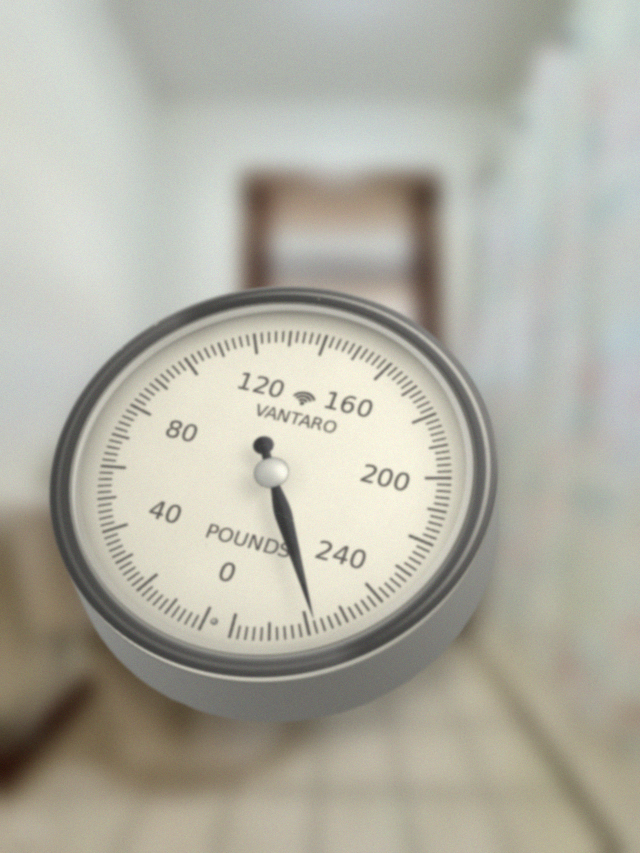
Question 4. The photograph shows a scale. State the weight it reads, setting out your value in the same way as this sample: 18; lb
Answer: 258; lb
